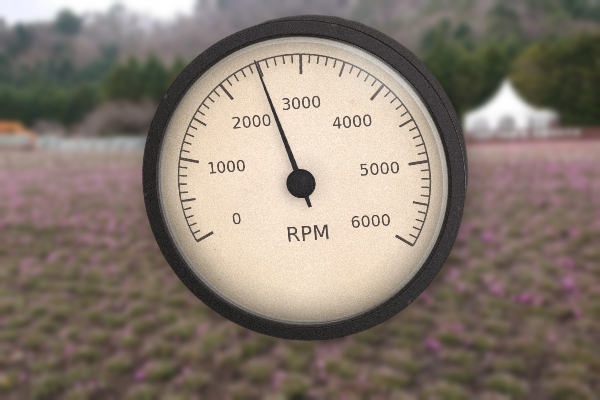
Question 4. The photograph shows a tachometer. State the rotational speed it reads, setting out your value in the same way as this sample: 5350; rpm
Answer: 2500; rpm
